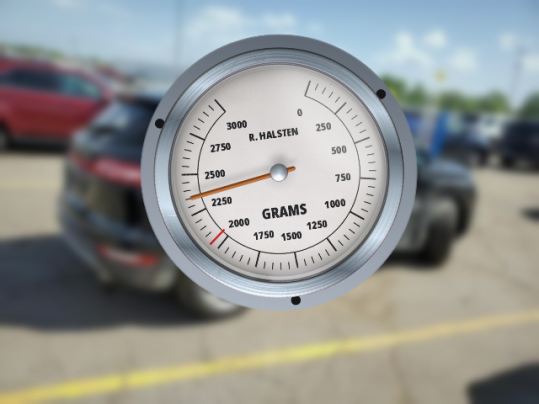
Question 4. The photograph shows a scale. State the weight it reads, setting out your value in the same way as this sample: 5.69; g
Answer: 2350; g
